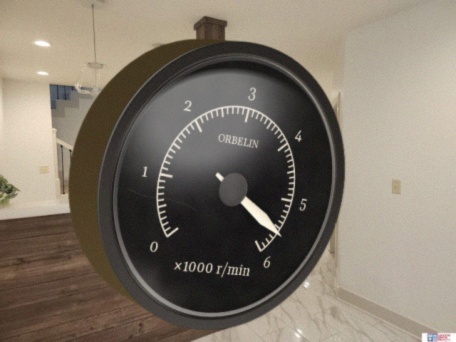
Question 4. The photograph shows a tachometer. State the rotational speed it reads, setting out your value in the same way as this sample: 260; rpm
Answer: 5600; rpm
